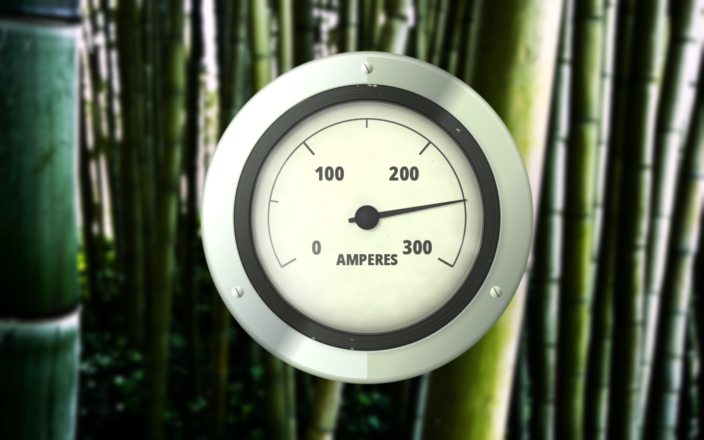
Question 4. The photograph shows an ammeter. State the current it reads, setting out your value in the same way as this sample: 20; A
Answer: 250; A
